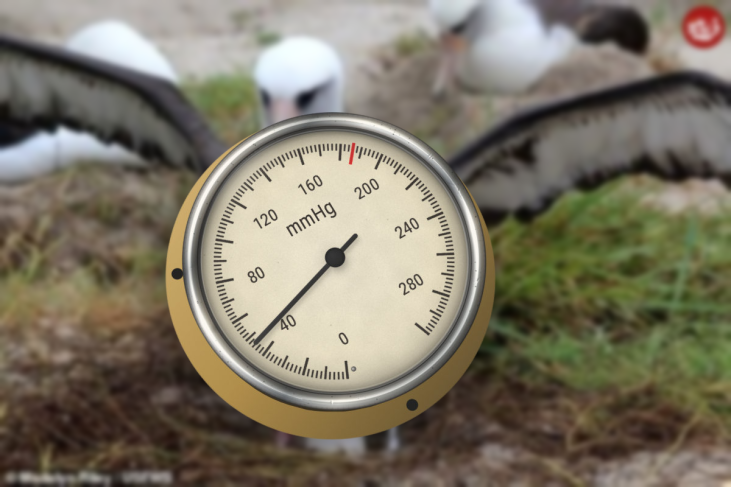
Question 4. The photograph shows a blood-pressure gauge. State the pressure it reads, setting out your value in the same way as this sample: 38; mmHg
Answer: 46; mmHg
